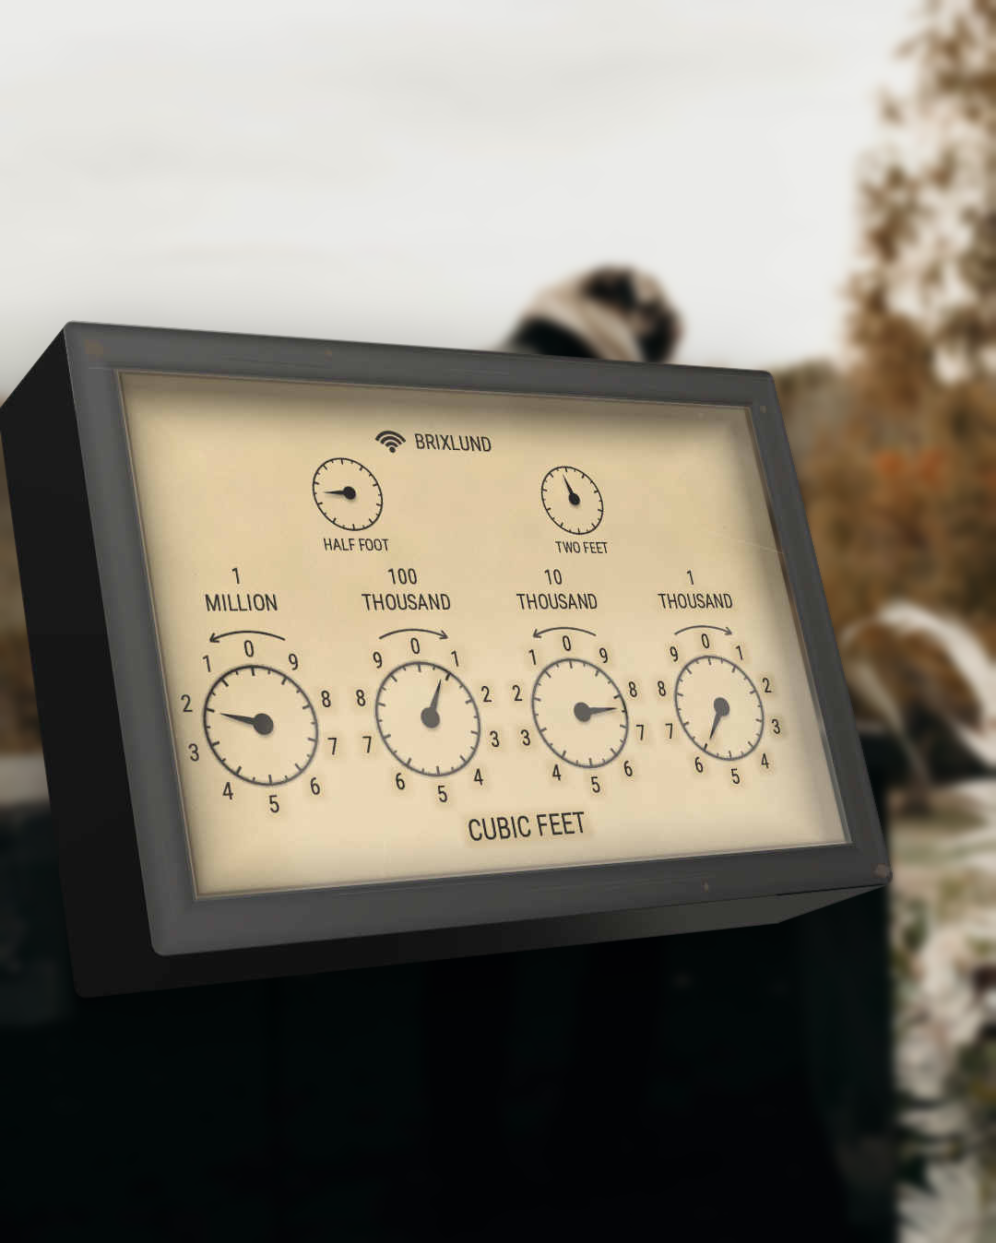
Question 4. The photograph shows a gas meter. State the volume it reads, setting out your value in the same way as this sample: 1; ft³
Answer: 207600; ft³
